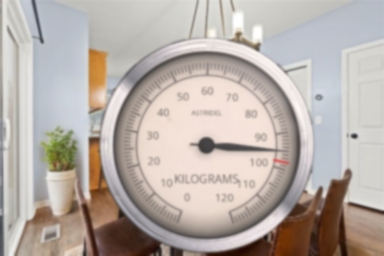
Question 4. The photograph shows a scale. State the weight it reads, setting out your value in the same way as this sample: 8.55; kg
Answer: 95; kg
